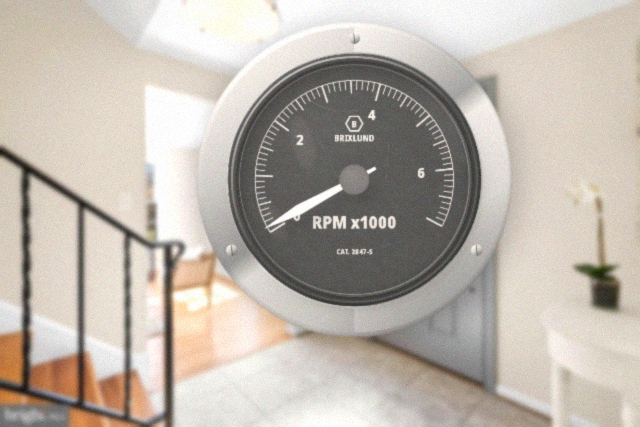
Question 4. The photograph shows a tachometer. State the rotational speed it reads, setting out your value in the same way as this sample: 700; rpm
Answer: 100; rpm
